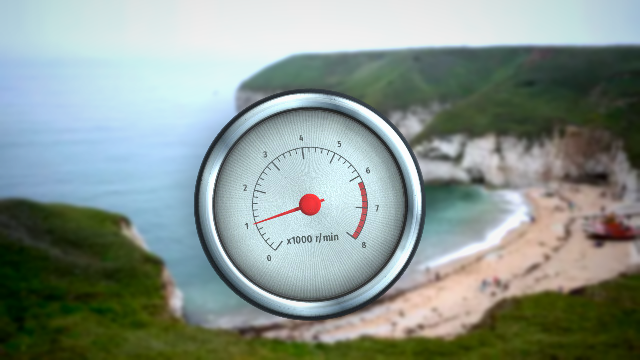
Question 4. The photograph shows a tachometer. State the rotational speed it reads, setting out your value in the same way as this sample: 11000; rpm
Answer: 1000; rpm
